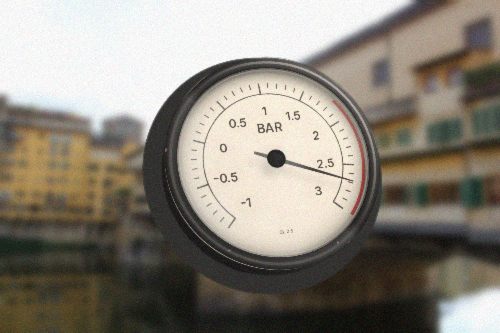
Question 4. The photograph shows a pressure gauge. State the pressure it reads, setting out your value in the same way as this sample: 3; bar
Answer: 2.7; bar
